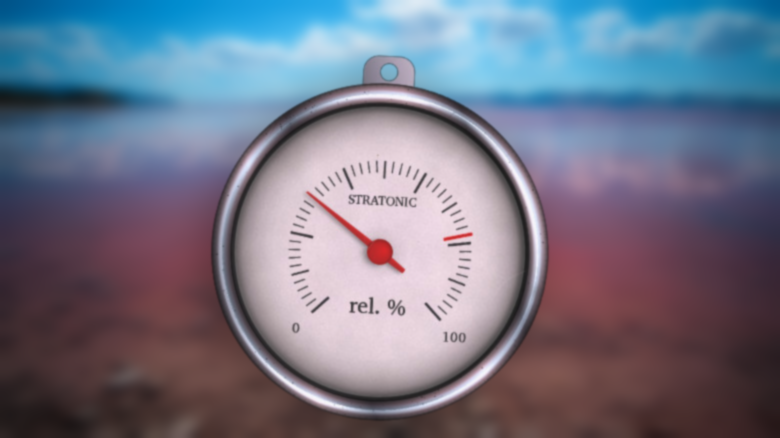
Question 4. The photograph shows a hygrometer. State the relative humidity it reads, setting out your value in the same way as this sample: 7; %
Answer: 30; %
